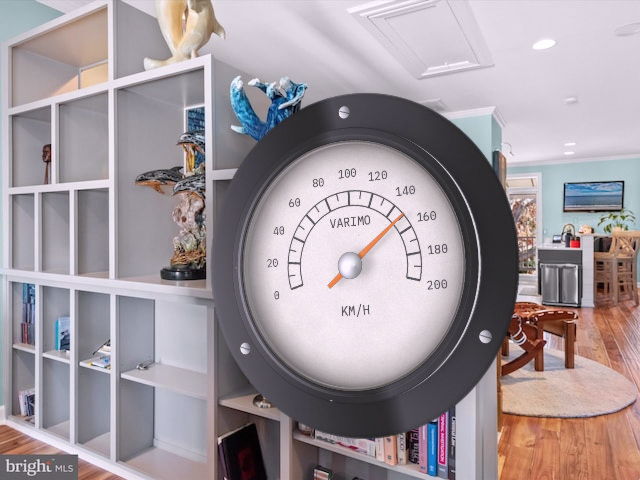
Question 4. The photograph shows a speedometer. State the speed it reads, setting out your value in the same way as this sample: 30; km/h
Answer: 150; km/h
